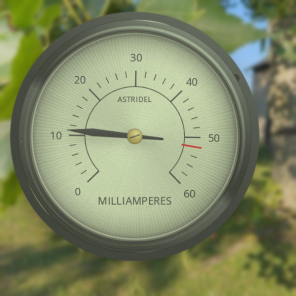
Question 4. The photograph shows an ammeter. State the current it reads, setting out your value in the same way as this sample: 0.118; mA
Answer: 11; mA
